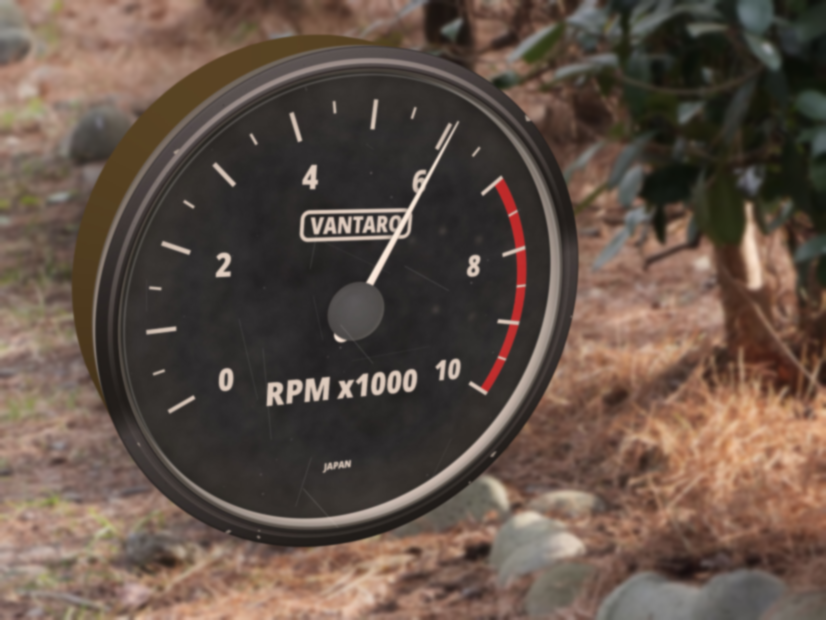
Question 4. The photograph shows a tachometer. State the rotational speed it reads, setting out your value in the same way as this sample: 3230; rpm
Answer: 6000; rpm
